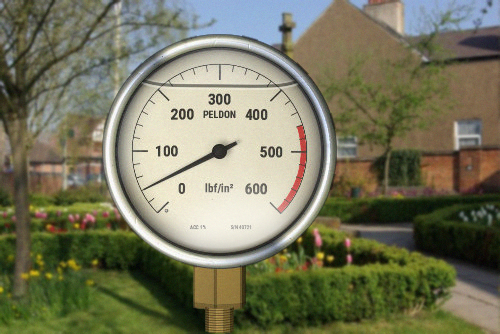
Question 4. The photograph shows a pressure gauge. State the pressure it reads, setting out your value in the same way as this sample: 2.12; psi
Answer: 40; psi
